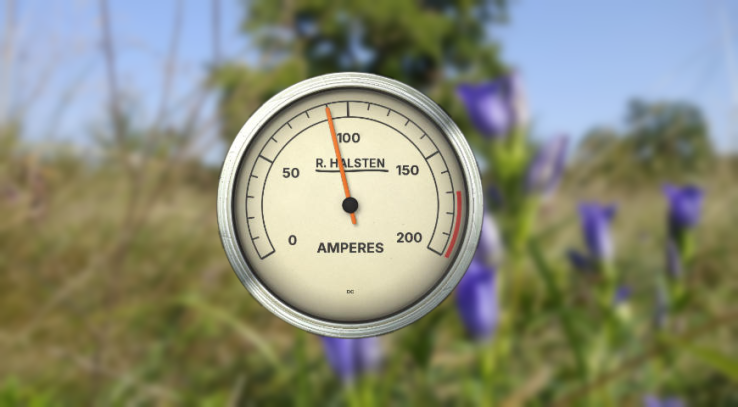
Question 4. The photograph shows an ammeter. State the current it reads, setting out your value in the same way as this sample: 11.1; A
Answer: 90; A
